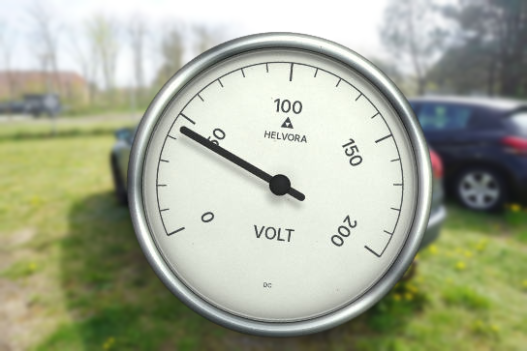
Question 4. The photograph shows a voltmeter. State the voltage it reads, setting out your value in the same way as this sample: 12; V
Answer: 45; V
